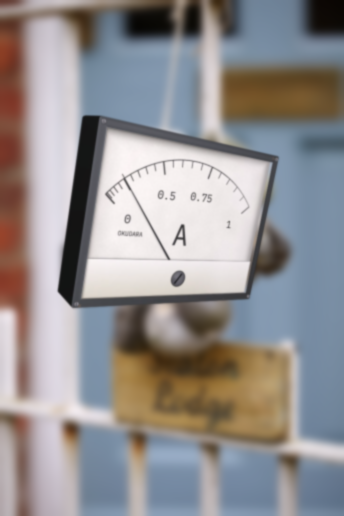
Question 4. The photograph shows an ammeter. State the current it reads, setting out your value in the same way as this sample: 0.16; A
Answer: 0.25; A
